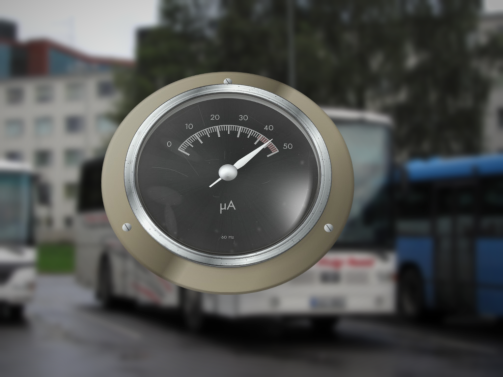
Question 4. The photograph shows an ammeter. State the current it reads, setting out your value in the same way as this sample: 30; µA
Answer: 45; µA
